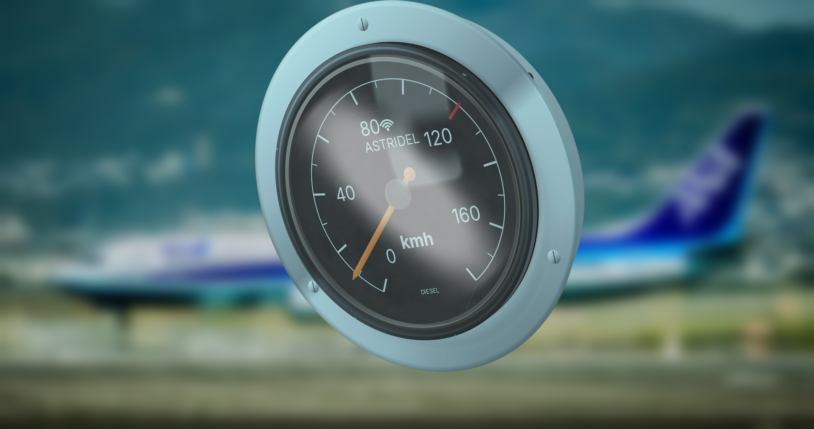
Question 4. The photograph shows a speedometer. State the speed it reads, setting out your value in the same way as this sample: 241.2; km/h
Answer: 10; km/h
